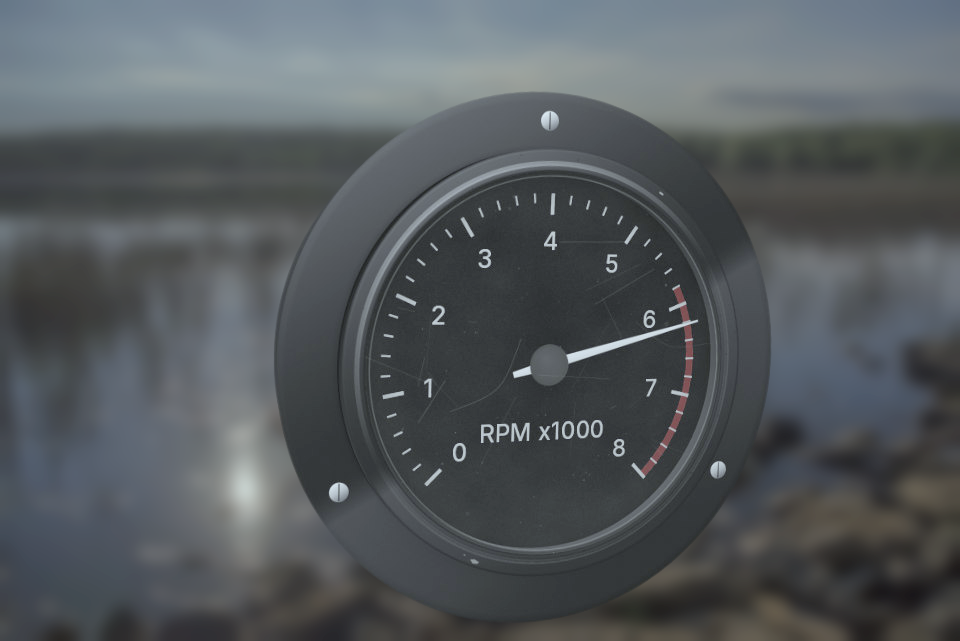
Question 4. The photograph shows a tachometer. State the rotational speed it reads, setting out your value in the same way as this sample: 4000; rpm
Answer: 6200; rpm
